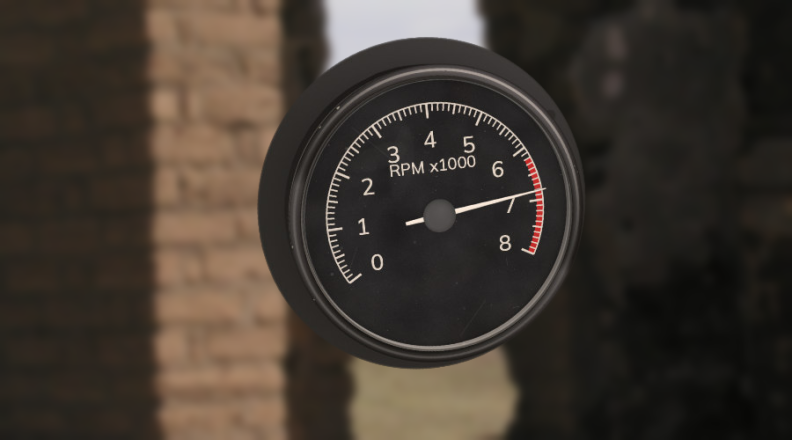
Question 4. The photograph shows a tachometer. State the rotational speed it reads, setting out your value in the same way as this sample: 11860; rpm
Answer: 6800; rpm
